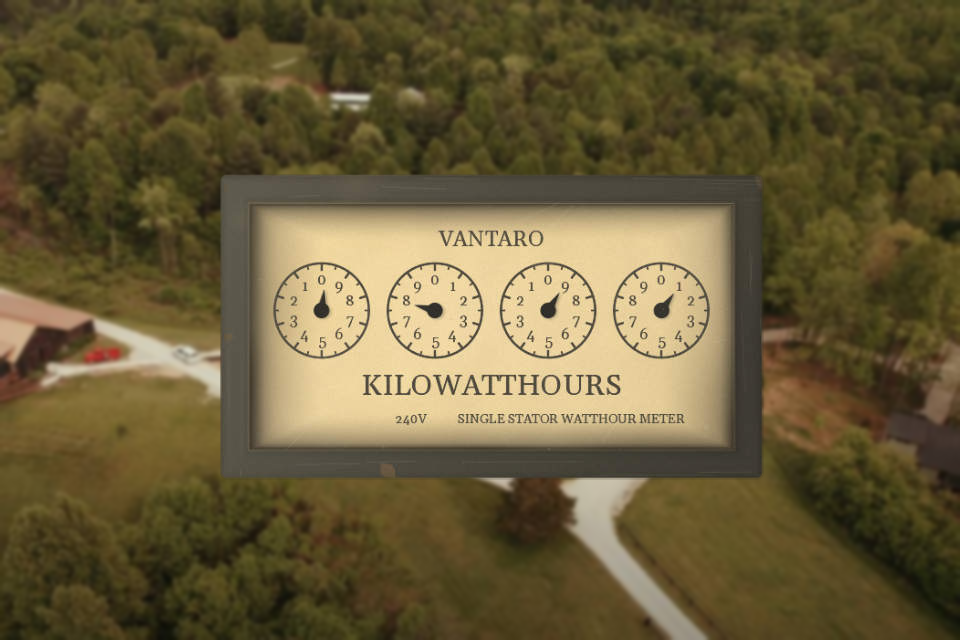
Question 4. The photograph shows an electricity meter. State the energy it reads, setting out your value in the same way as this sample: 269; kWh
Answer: 9791; kWh
